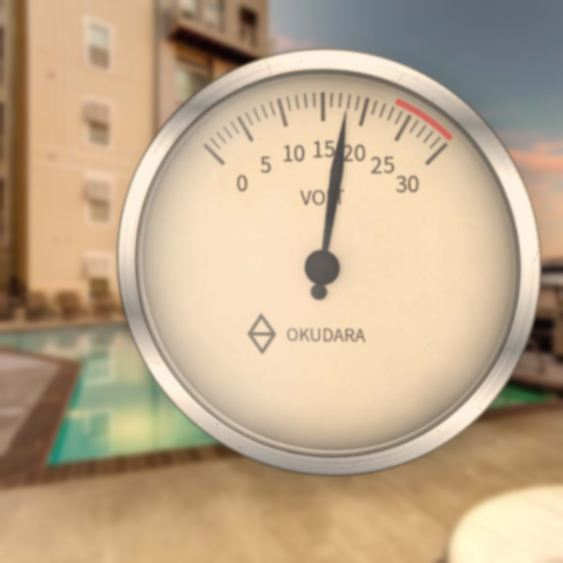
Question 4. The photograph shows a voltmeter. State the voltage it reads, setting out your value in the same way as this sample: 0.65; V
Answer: 18; V
